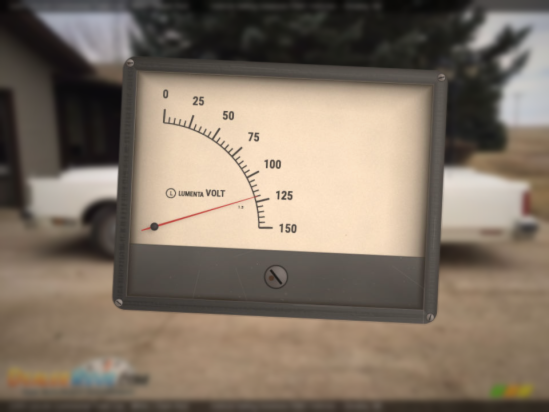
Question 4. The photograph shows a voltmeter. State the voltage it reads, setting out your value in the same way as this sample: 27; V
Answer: 120; V
